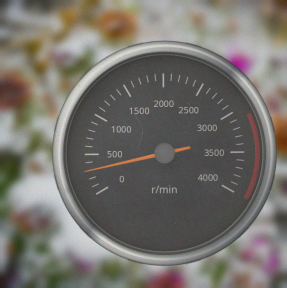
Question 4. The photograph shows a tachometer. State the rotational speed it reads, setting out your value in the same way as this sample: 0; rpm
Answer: 300; rpm
